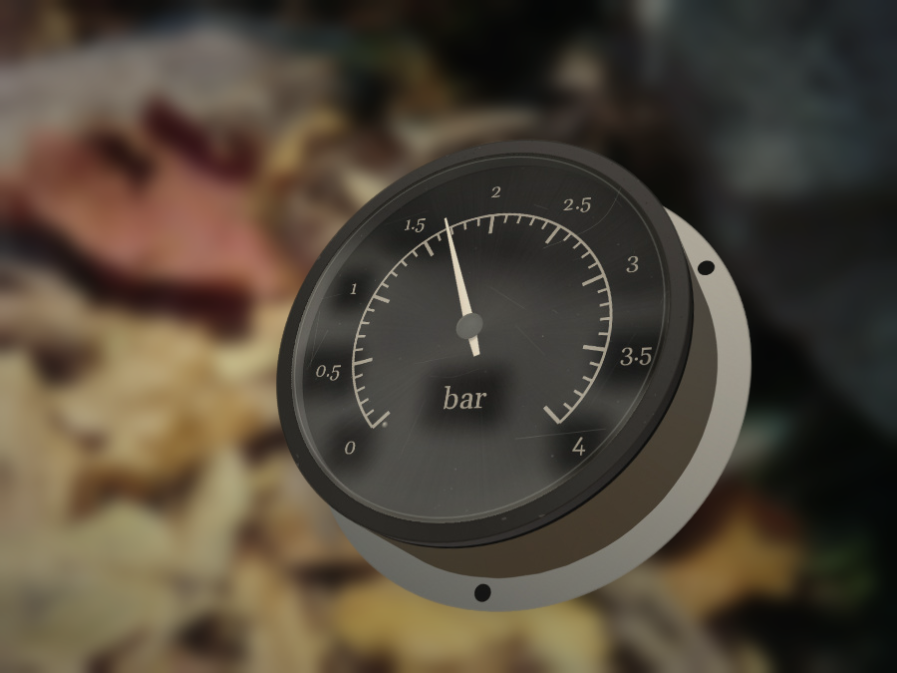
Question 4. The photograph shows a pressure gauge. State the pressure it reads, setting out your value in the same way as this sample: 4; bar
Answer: 1.7; bar
